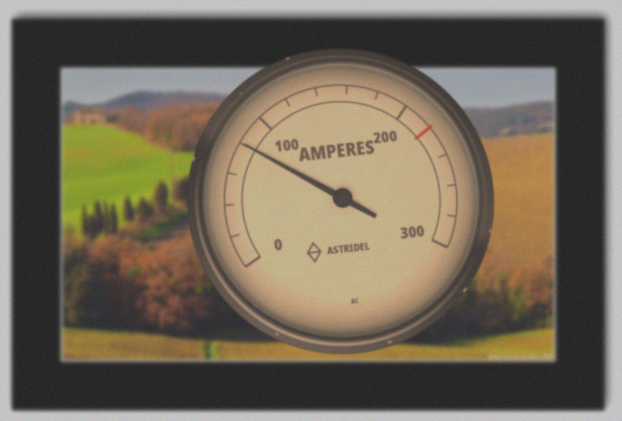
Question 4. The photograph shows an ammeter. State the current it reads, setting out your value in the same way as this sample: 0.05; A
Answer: 80; A
